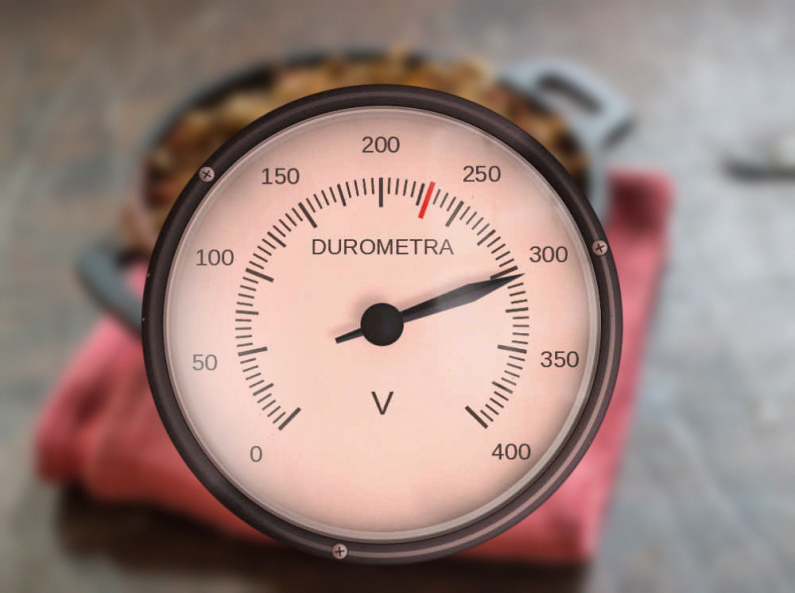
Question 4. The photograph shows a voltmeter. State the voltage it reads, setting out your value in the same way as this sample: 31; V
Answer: 305; V
